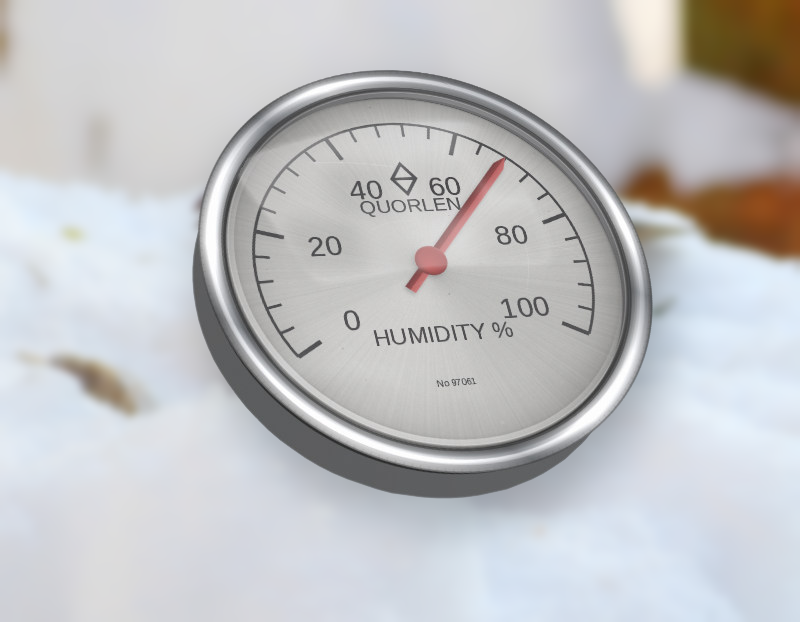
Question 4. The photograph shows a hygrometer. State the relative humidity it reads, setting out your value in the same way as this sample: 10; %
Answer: 68; %
